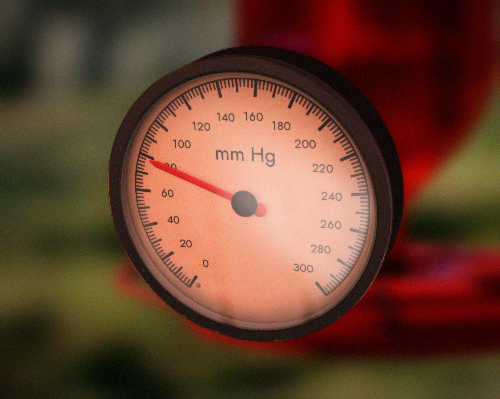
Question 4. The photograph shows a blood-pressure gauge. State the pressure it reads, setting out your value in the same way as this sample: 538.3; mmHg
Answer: 80; mmHg
